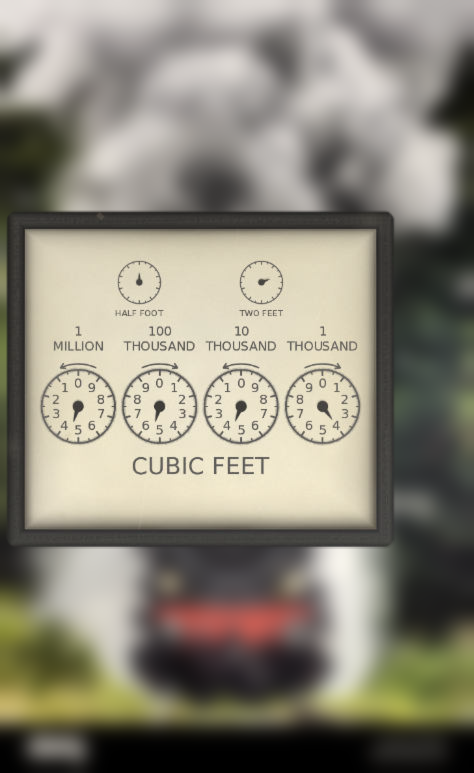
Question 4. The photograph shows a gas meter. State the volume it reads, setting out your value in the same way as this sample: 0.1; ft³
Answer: 454400; ft³
